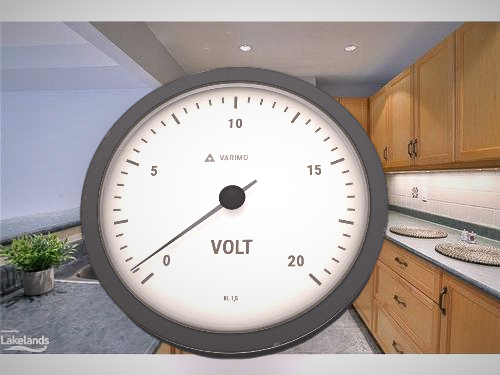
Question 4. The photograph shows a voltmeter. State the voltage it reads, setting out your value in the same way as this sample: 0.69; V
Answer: 0.5; V
